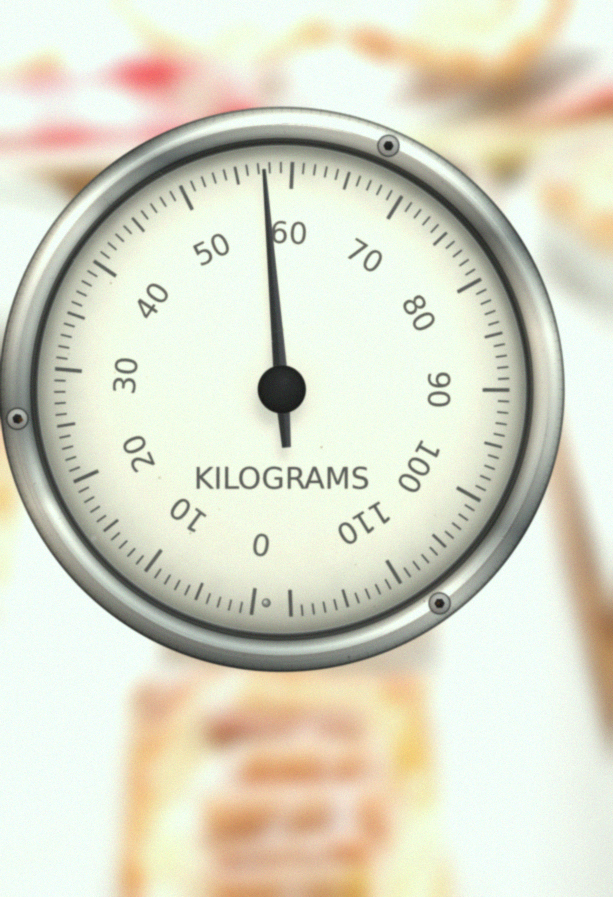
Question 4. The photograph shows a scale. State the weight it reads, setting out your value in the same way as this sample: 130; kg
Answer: 57.5; kg
